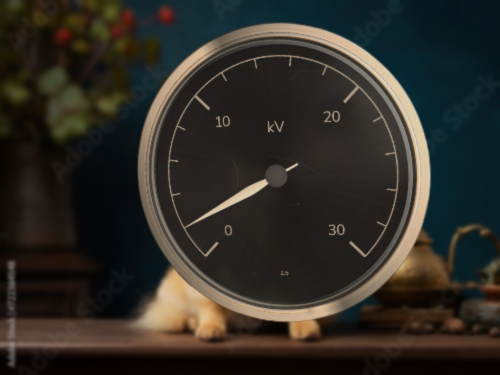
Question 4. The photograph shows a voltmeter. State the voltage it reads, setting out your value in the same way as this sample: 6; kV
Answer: 2; kV
